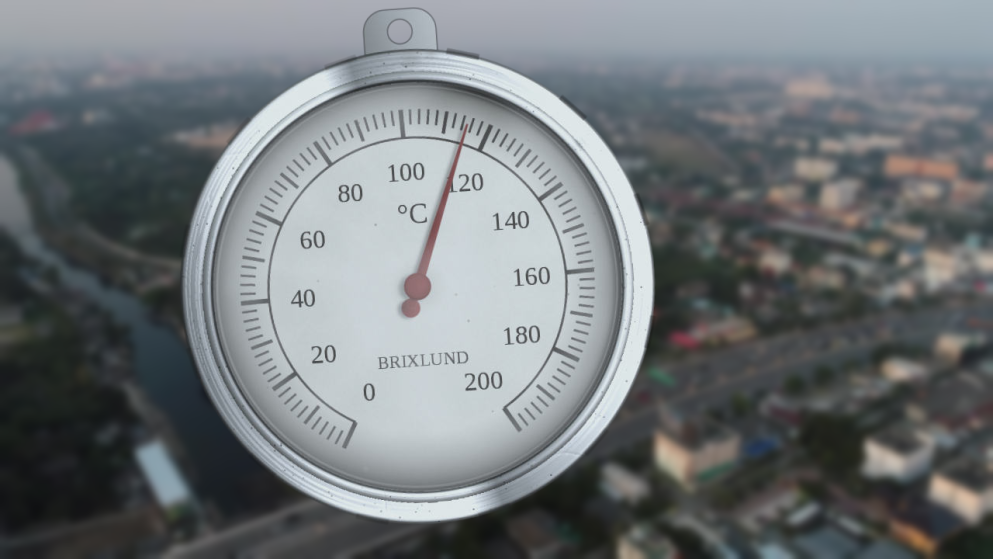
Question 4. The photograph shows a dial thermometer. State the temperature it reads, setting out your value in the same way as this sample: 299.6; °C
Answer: 115; °C
